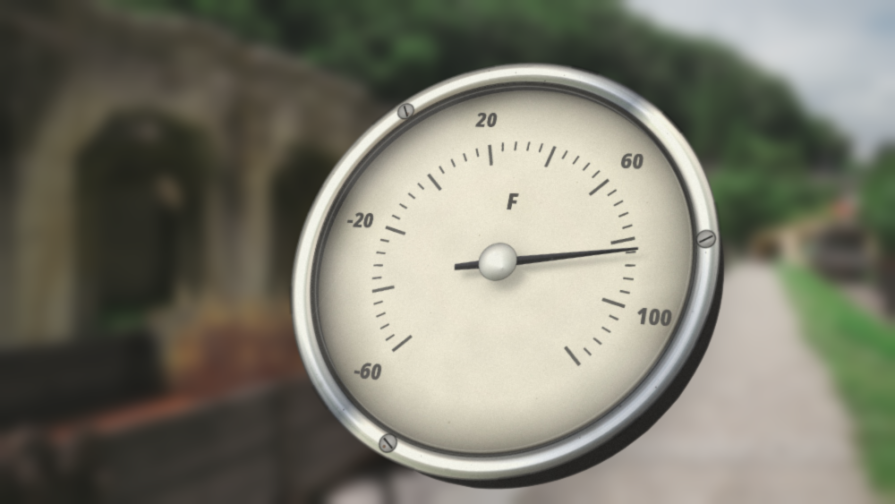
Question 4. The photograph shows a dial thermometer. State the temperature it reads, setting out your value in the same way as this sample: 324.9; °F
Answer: 84; °F
